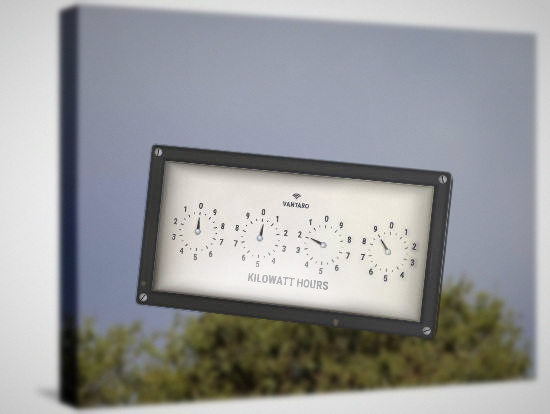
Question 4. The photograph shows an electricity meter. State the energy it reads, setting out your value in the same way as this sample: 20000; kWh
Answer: 19; kWh
